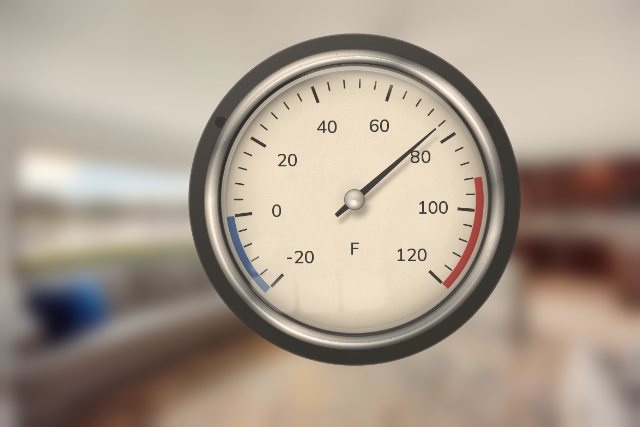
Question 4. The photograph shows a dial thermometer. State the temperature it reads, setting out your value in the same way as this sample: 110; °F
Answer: 76; °F
